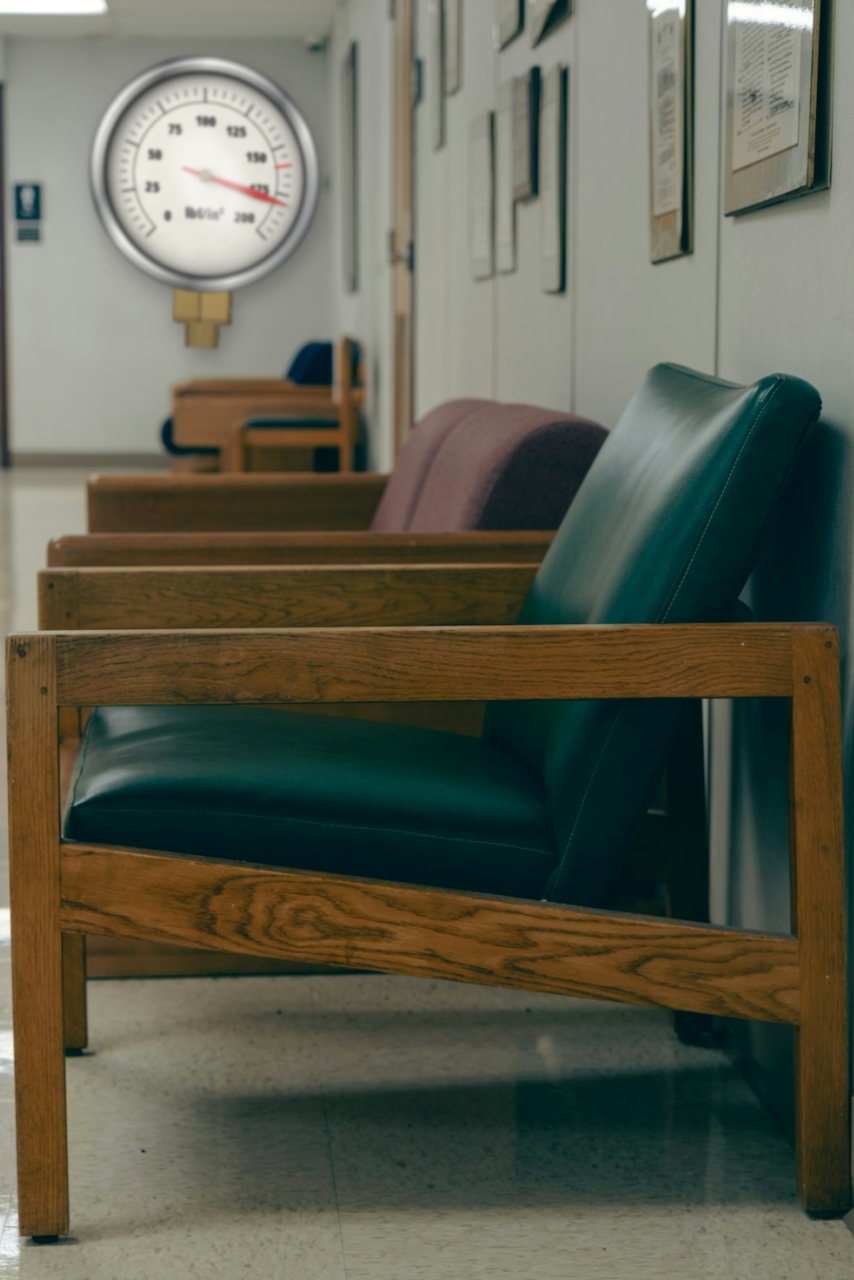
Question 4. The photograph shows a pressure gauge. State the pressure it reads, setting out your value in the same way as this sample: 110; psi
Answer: 180; psi
